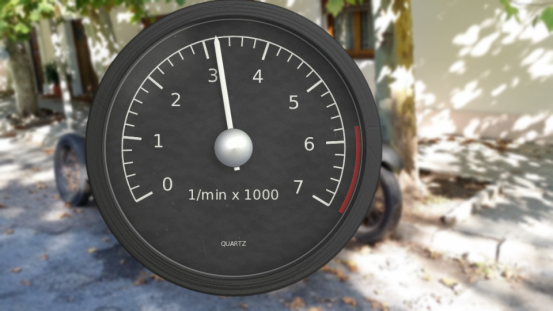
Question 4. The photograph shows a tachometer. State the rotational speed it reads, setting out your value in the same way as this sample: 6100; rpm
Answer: 3200; rpm
